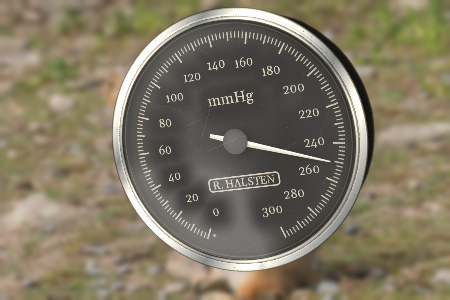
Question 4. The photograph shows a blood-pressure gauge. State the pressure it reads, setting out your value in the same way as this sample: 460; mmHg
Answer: 250; mmHg
